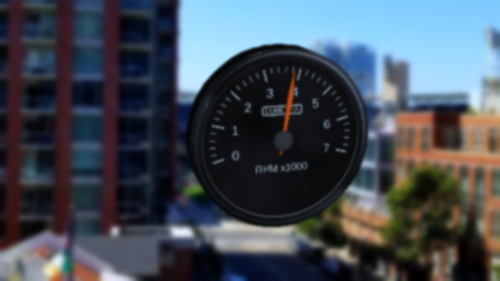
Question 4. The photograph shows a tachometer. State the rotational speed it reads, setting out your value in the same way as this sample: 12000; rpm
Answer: 3800; rpm
